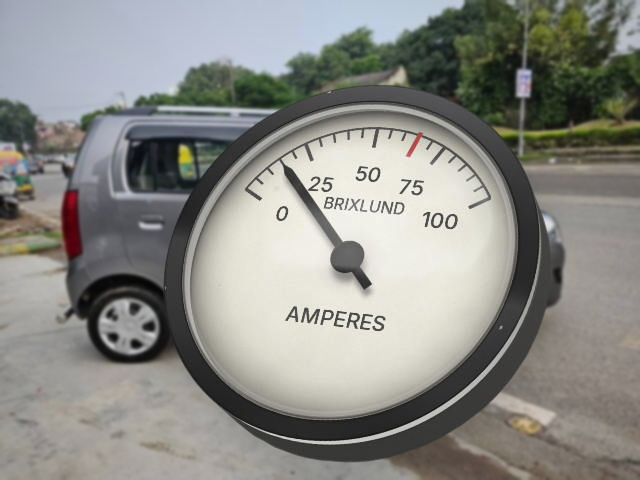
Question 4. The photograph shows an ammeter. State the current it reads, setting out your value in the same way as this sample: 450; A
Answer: 15; A
